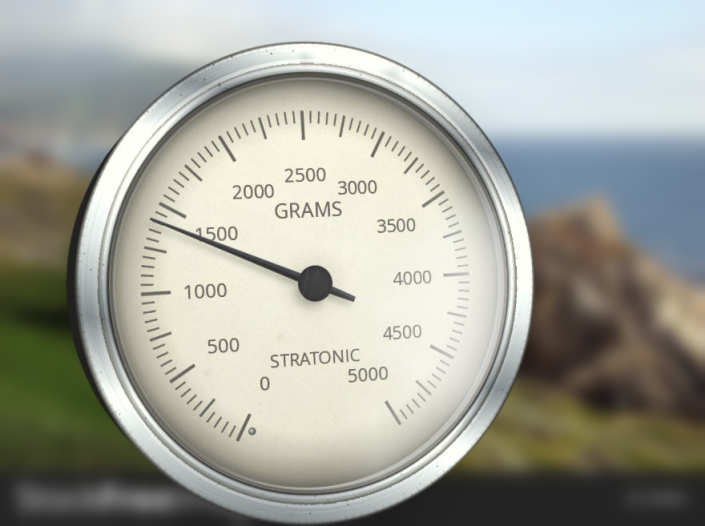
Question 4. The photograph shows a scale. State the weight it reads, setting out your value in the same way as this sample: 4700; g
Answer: 1400; g
